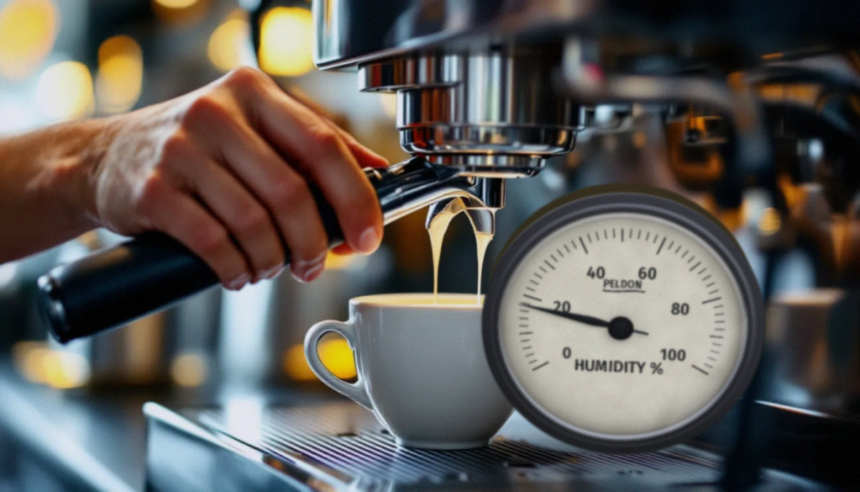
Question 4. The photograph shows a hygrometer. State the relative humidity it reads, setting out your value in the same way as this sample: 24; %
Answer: 18; %
